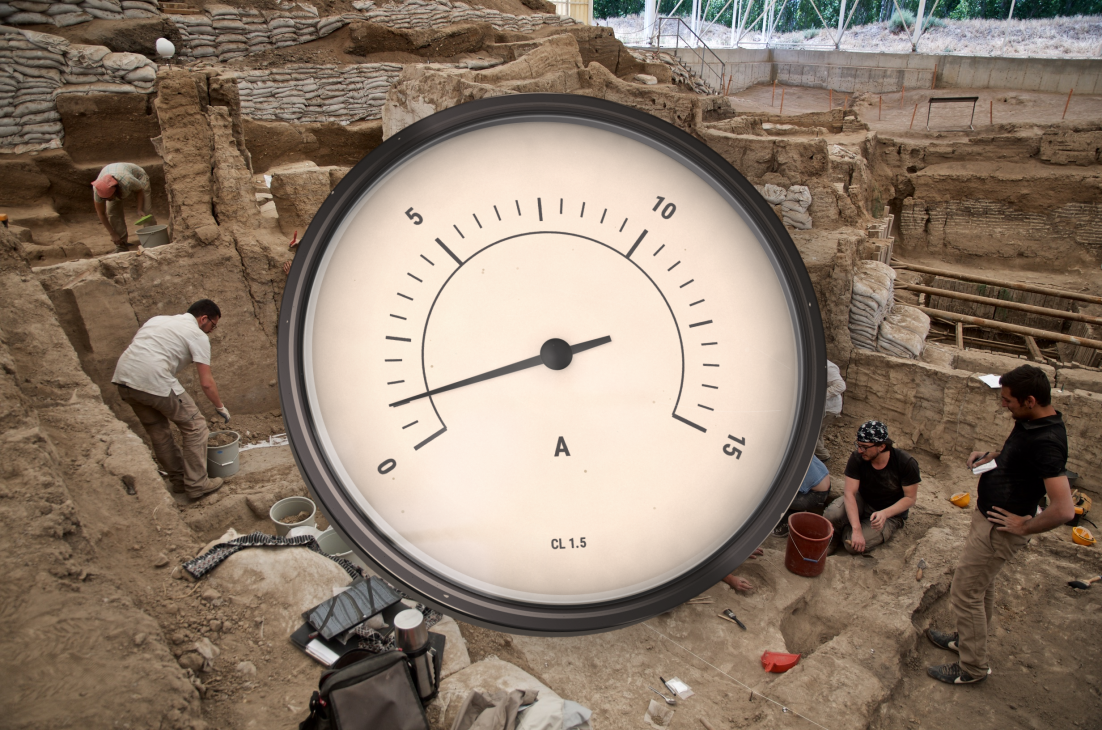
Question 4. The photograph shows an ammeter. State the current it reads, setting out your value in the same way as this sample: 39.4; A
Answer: 1; A
